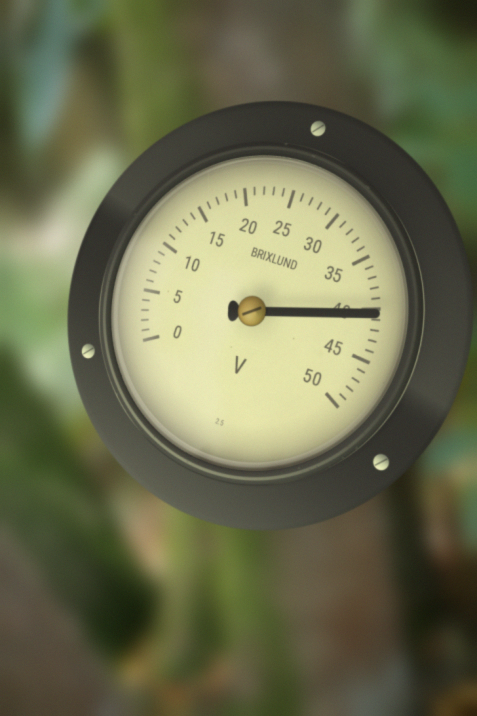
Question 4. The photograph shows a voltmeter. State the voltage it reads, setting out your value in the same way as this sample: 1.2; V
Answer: 40.5; V
